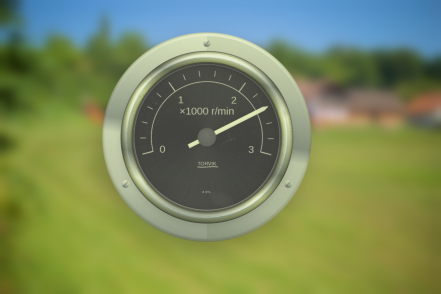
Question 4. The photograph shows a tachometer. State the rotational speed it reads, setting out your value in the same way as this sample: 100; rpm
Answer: 2400; rpm
